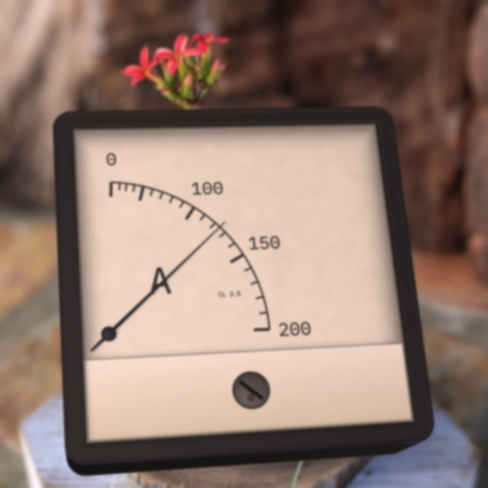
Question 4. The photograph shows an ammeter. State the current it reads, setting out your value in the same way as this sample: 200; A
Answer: 125; A
